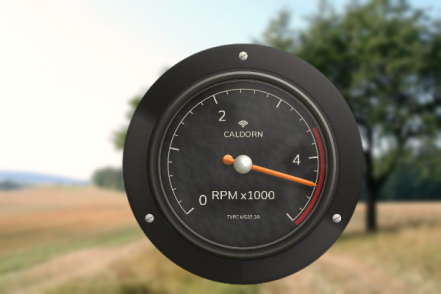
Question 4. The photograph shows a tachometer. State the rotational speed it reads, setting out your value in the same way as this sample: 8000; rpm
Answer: 4400; rpm
